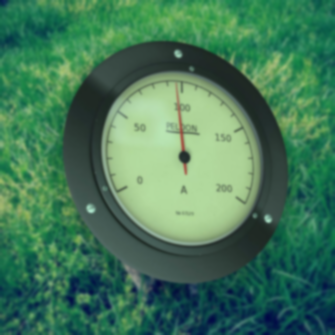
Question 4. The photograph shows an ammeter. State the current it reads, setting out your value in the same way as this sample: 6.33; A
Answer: 95; A
